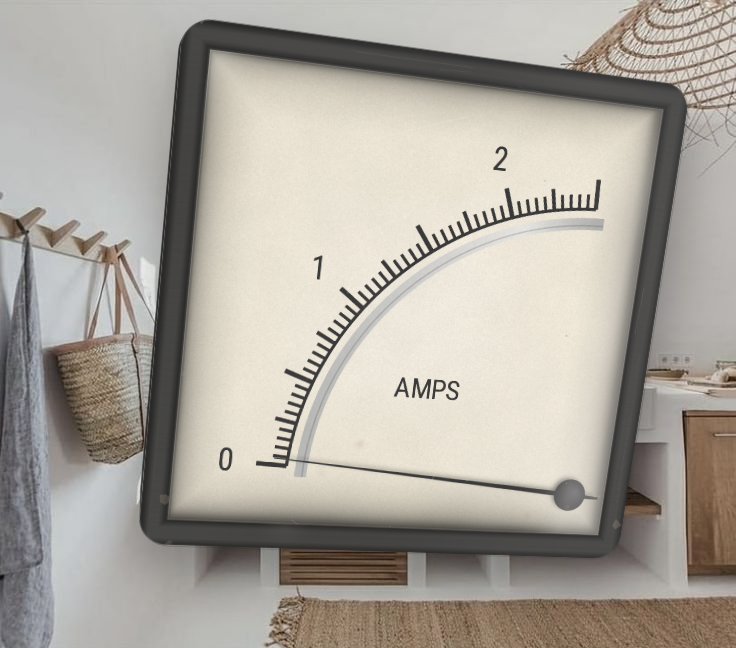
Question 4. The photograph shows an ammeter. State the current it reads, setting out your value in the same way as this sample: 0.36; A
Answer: 0.05; A
